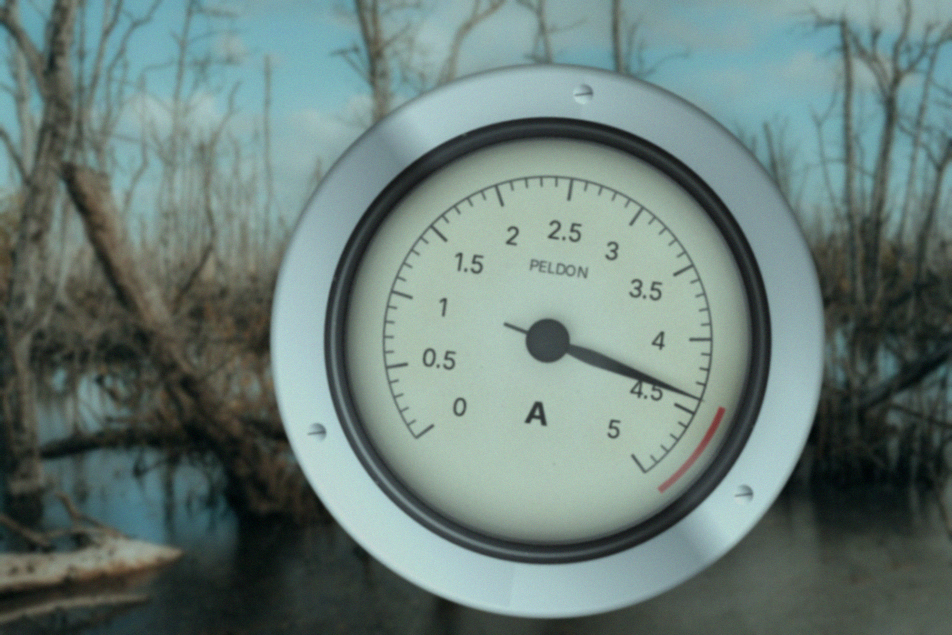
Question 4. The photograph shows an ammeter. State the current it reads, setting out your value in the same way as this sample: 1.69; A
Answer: 4.4; A
